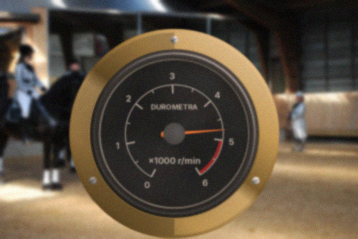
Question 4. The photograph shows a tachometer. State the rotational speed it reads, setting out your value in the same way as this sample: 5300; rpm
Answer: 4750; rpm
